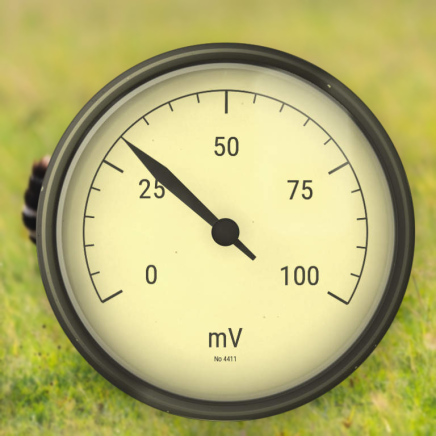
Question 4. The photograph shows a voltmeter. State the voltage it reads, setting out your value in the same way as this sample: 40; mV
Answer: 30; mV
